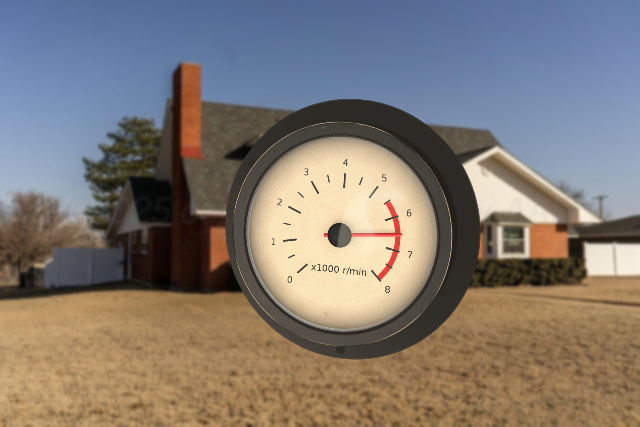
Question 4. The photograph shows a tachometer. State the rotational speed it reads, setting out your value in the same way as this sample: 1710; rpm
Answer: 6500; rpm
